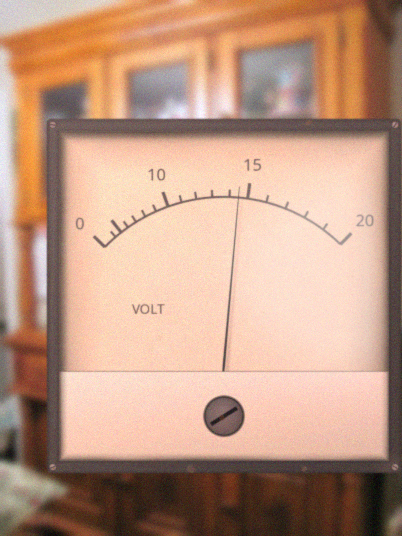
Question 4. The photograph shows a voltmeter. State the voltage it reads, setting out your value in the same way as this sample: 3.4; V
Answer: 14.5; V
